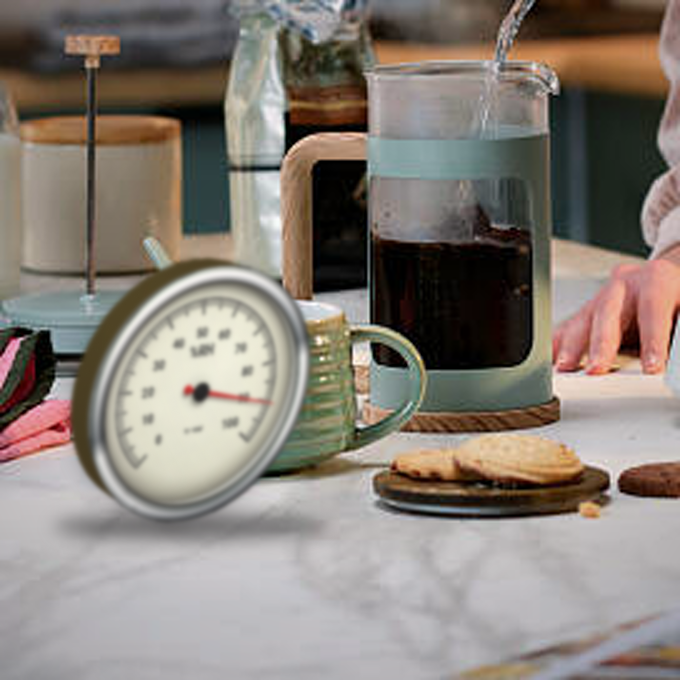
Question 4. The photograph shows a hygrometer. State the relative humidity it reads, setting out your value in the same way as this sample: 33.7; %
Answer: 90; %
